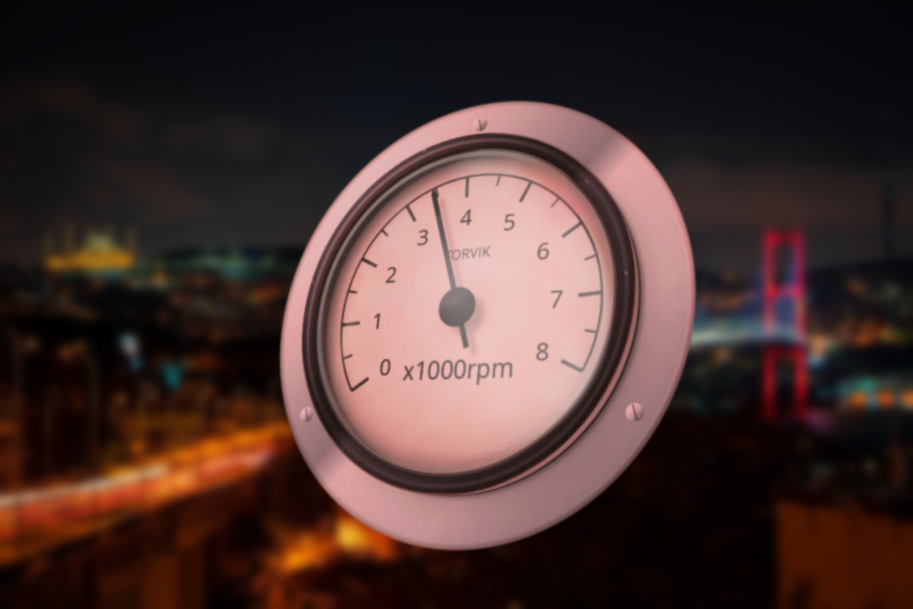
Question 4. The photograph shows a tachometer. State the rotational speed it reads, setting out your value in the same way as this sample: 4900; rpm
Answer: 3500; rpm
